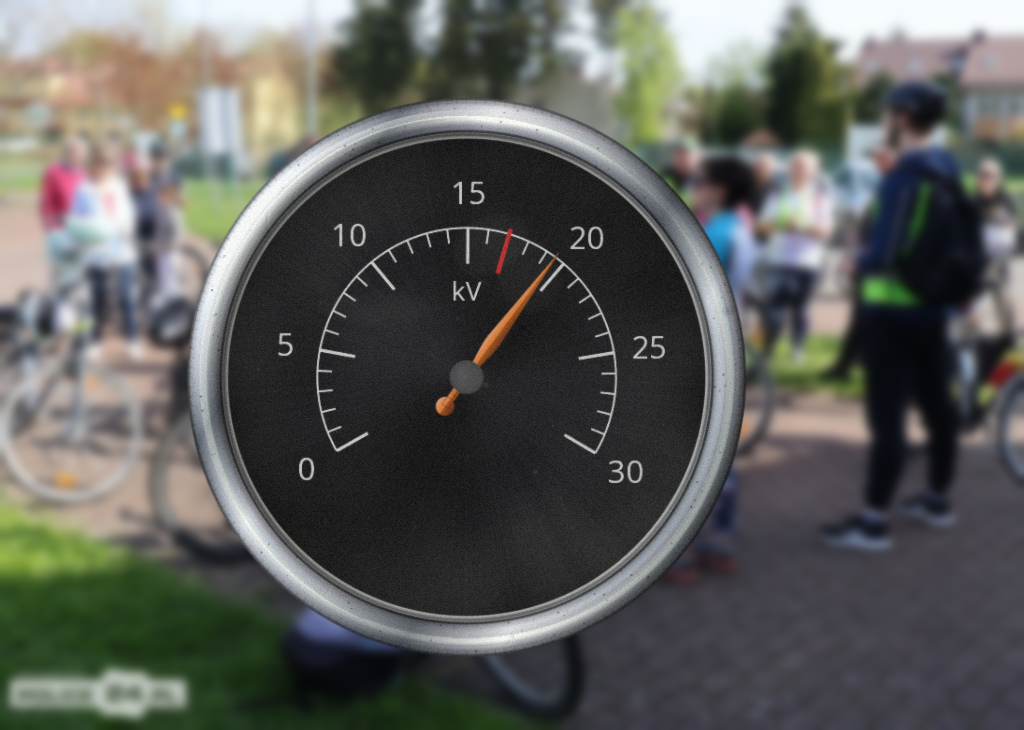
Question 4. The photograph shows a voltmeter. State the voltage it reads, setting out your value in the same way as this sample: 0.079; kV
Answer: 19.5; kV
